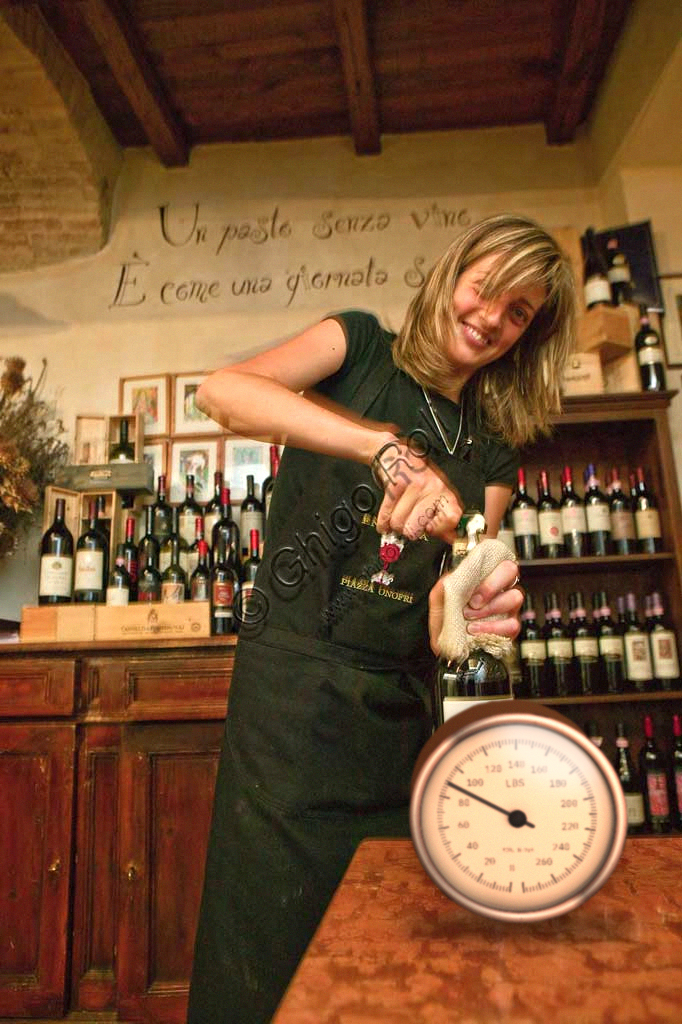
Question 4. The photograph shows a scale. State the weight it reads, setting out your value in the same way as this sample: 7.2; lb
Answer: 90; lb
